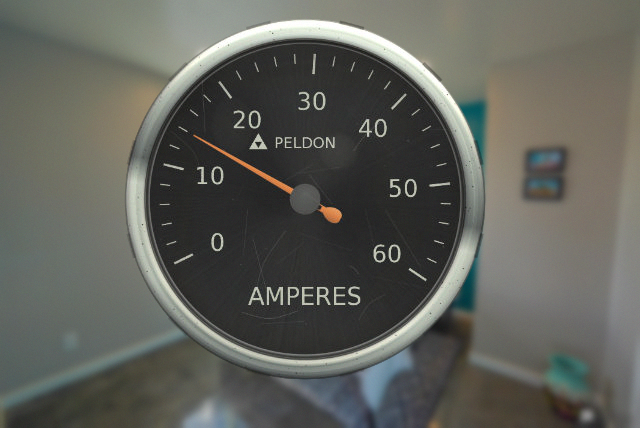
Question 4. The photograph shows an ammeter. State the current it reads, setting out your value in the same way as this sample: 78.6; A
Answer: 14; A
